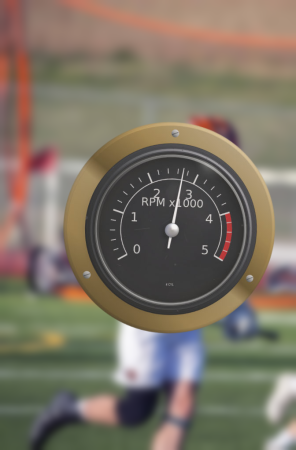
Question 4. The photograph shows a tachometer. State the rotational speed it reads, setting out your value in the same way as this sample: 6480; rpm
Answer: 2700; rpm
